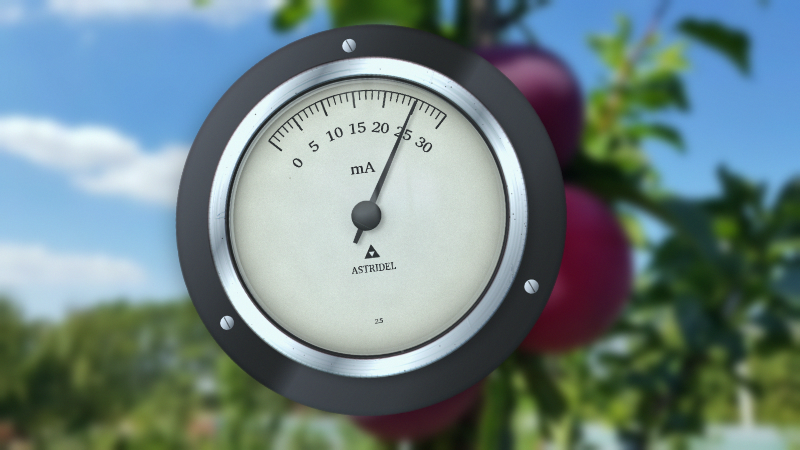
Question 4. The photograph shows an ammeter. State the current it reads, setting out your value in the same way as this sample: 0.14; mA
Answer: 25; mA
